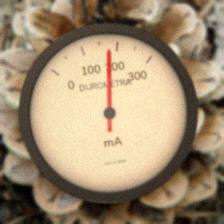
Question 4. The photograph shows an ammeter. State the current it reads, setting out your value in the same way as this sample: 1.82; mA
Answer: 175; mA
